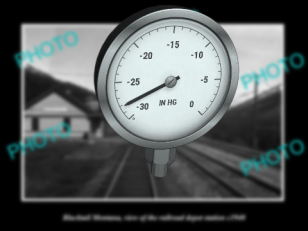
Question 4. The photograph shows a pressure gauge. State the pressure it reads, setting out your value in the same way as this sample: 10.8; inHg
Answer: -28; inHg
